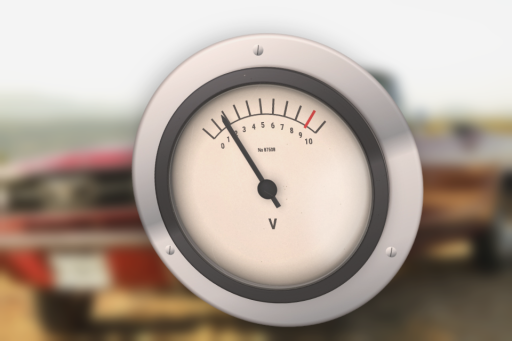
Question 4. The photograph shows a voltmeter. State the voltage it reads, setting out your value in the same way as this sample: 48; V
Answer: 2; V
